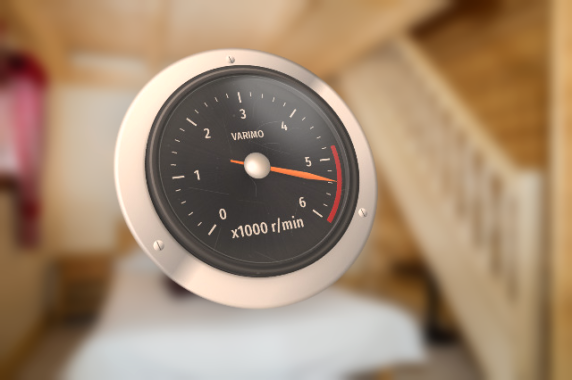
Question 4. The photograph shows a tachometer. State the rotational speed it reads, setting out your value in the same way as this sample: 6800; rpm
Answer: 5400; rpm
